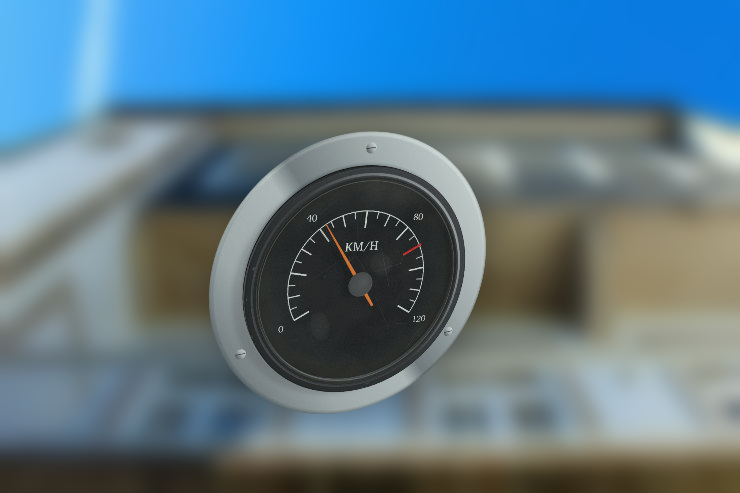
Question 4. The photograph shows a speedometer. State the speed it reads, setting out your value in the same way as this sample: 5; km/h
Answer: 42.5; km/h
